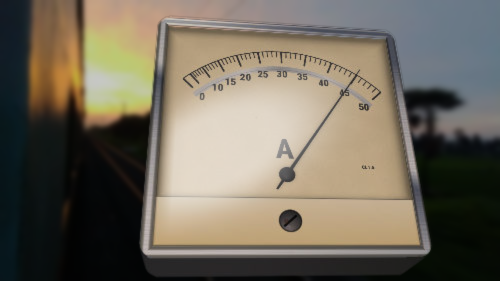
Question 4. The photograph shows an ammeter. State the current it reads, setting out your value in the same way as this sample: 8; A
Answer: 45; A
